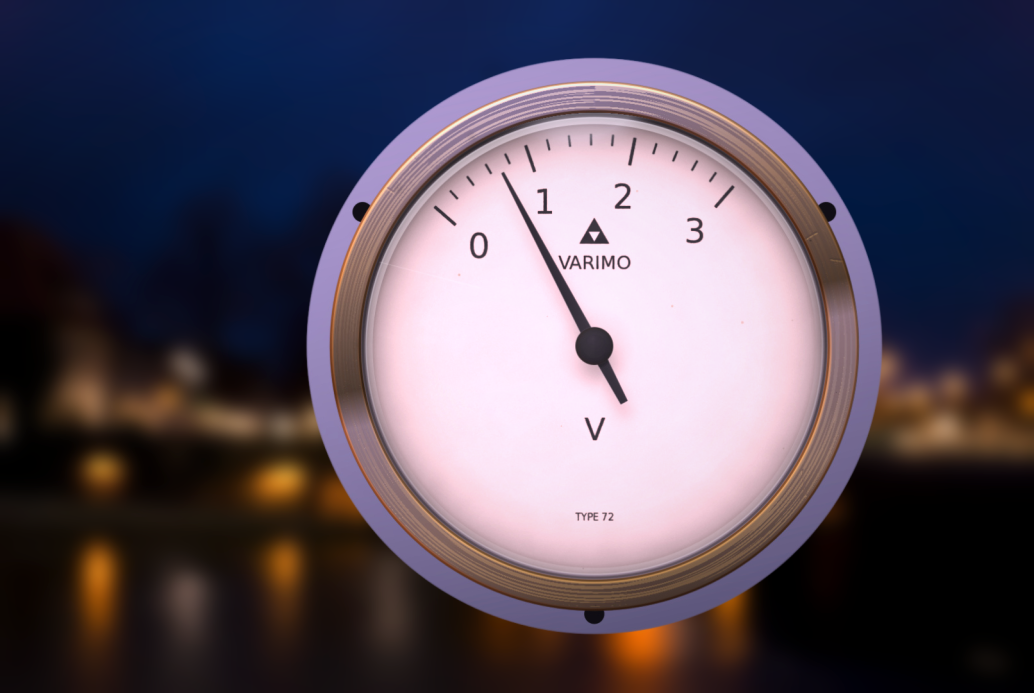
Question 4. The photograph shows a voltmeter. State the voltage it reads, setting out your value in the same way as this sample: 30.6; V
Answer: 0.7; V
